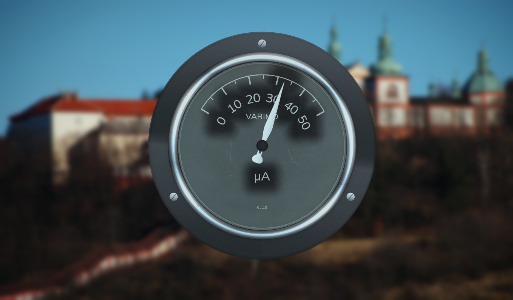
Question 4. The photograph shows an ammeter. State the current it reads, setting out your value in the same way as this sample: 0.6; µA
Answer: 32.5; µA
